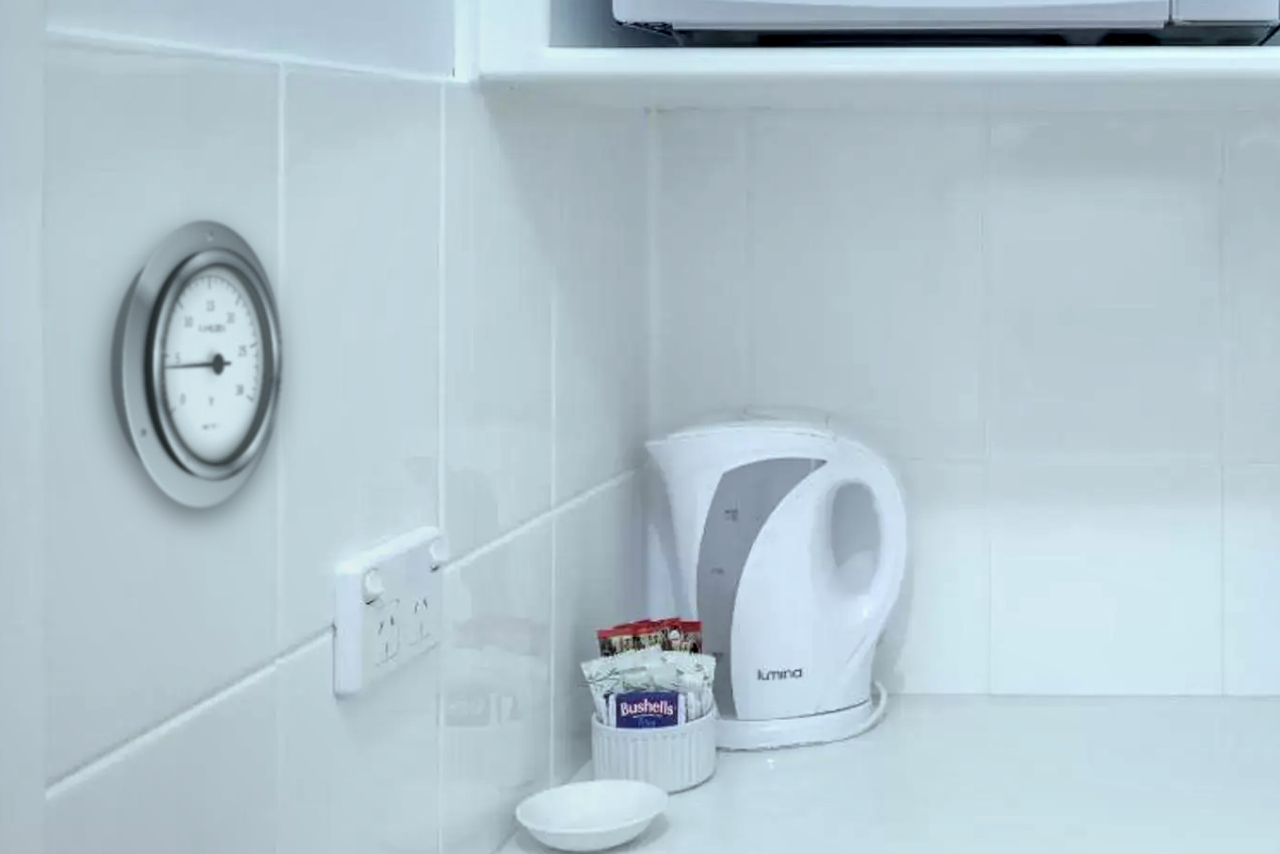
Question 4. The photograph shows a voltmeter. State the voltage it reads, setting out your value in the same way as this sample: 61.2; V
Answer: 4; V
